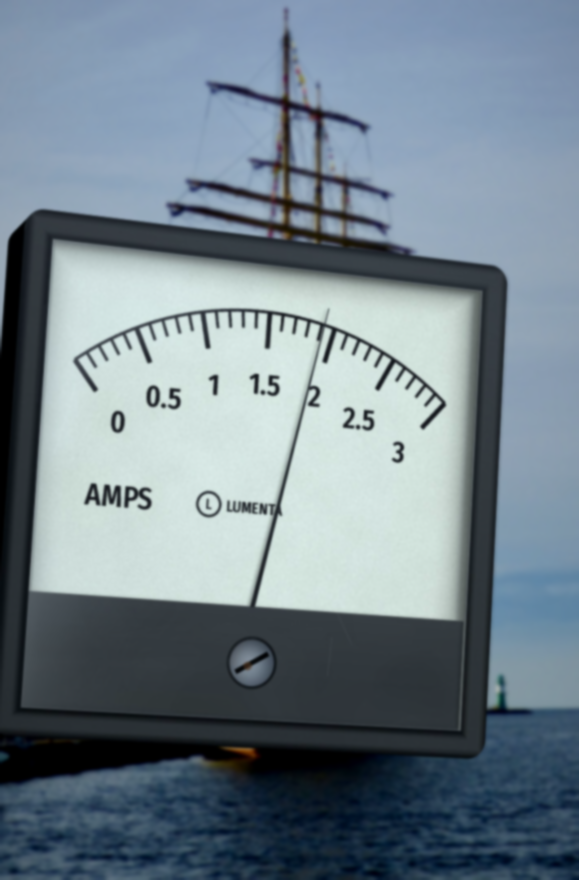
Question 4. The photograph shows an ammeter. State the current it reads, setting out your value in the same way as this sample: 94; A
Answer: 1.9; A
